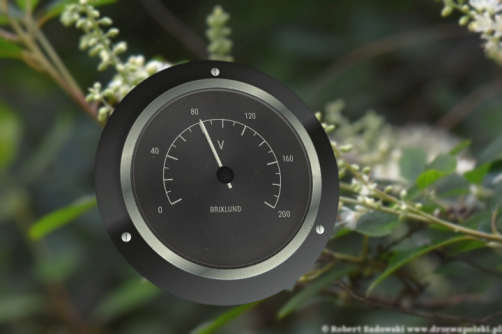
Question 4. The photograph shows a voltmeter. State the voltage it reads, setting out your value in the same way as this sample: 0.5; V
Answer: 80; V
